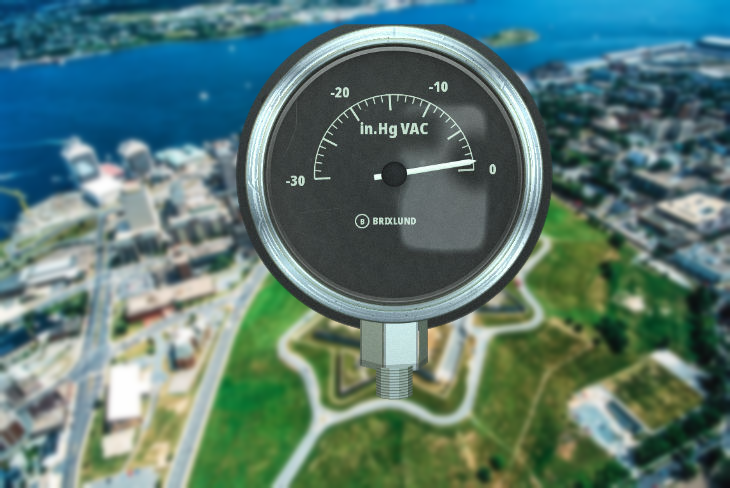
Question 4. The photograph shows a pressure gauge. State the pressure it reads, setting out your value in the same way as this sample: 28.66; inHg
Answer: -1; inHg
